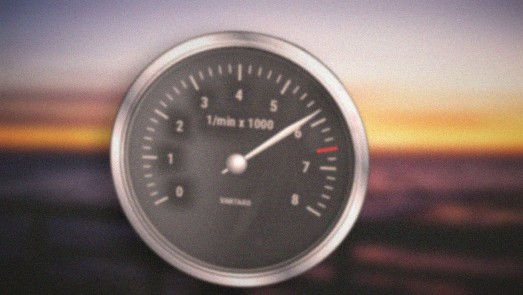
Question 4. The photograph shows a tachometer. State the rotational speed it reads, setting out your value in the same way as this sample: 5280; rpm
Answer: 5800; rpm
